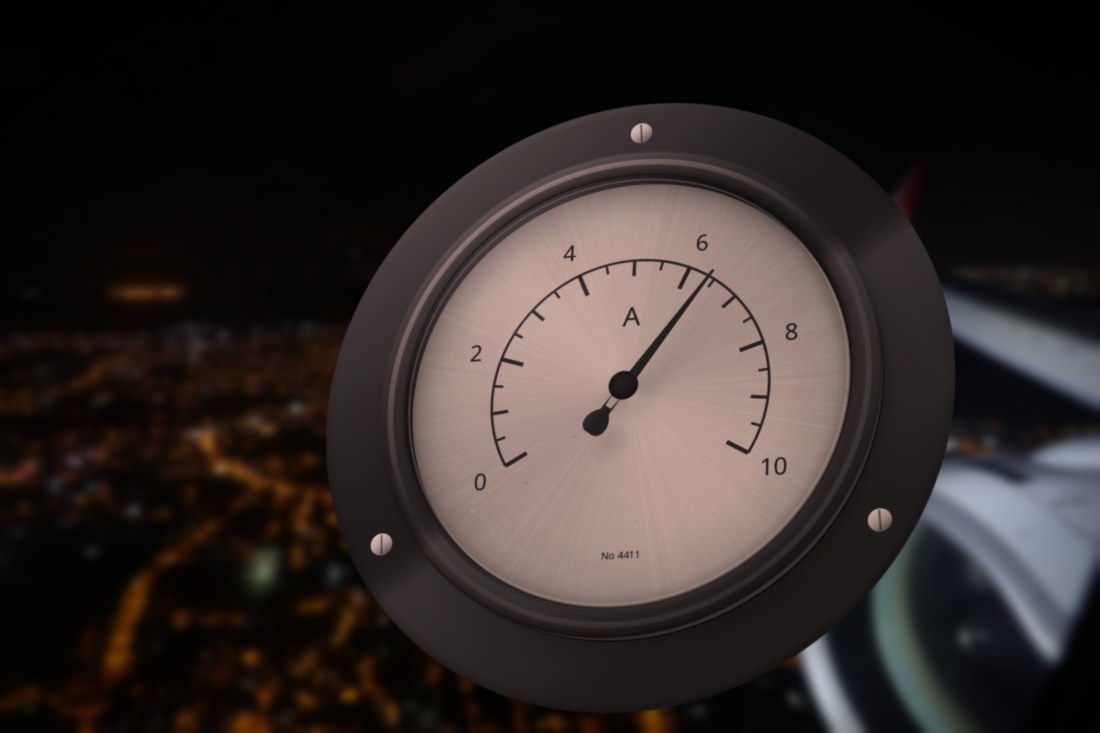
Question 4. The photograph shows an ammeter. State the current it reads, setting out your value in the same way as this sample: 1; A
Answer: 6.5; A
